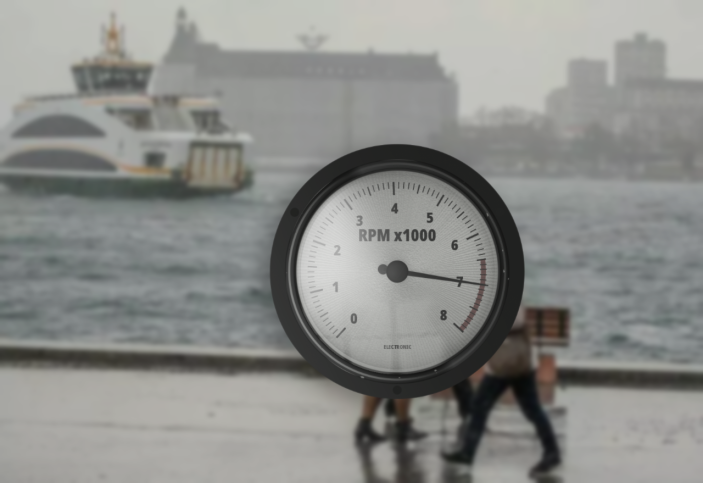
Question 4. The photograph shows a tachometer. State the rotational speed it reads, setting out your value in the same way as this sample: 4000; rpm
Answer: 7000; rpm
